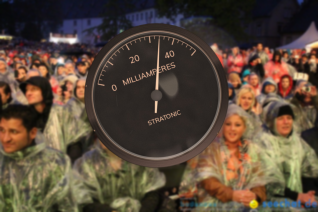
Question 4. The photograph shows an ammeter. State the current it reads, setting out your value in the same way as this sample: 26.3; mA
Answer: 34; mA
